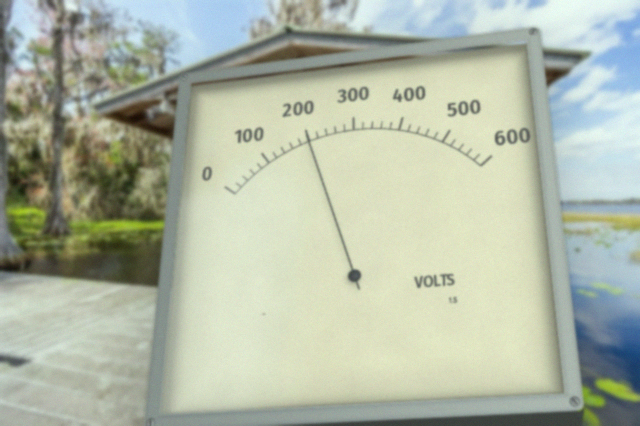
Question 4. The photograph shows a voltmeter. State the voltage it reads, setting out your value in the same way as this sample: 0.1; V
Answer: 200; V
